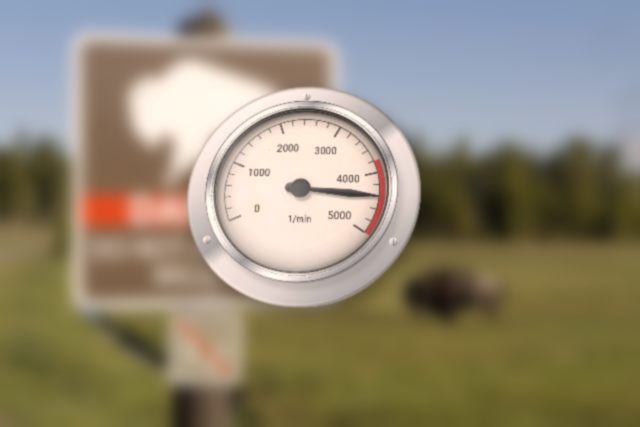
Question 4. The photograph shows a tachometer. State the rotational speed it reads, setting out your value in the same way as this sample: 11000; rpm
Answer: 4400; rpm
